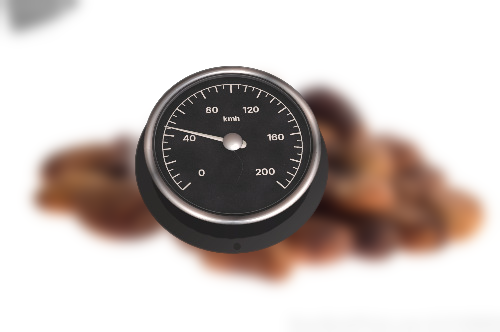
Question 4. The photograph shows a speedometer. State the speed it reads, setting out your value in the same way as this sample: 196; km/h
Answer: 45; km/h
